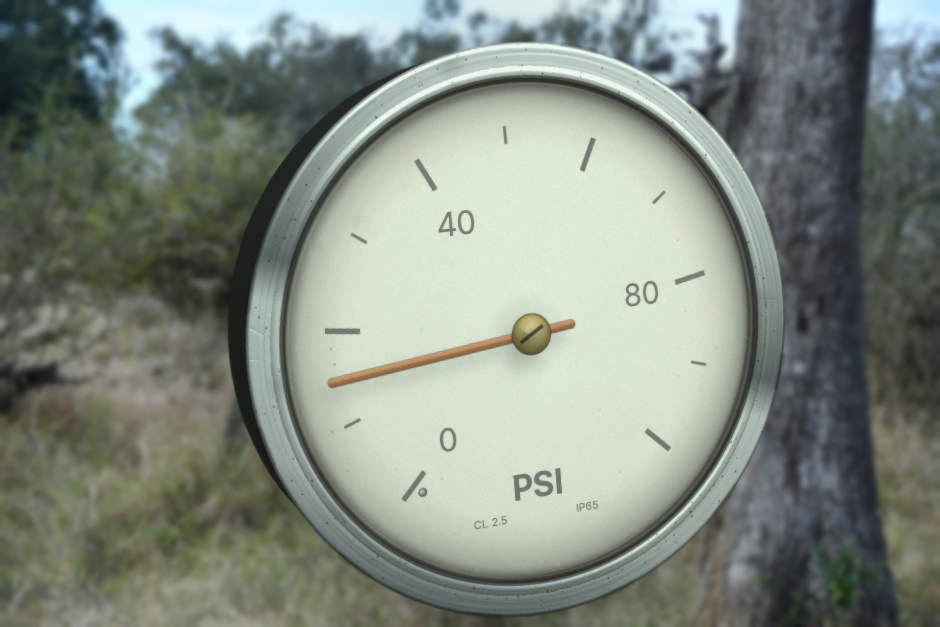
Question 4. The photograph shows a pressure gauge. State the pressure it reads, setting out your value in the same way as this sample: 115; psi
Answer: 15; psi
